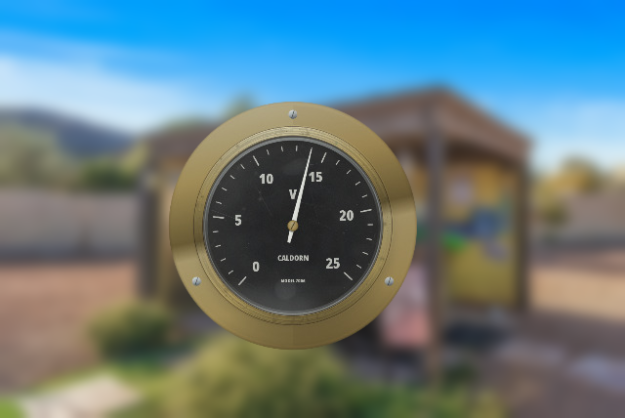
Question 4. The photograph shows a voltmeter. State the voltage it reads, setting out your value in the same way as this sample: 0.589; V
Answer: 14; V
